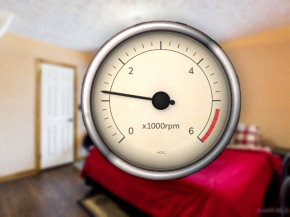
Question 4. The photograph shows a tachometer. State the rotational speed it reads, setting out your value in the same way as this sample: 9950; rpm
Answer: 1200; rpm
